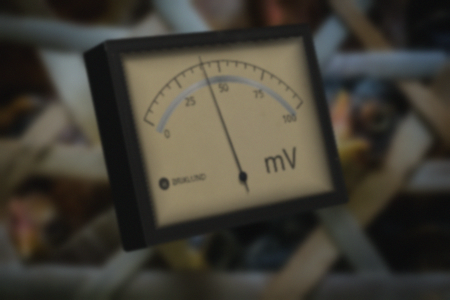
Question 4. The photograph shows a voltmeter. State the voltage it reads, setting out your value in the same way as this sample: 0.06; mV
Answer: 40; mV
